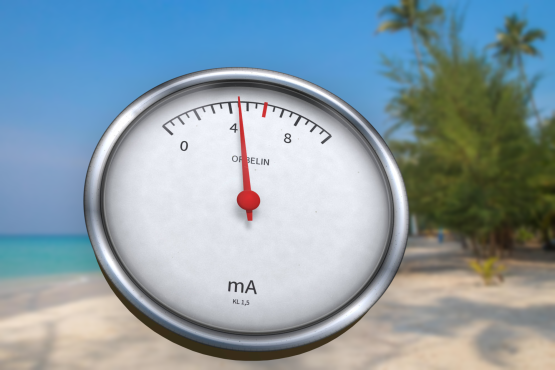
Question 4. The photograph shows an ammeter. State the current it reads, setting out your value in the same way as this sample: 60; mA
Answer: 4.5; mA
